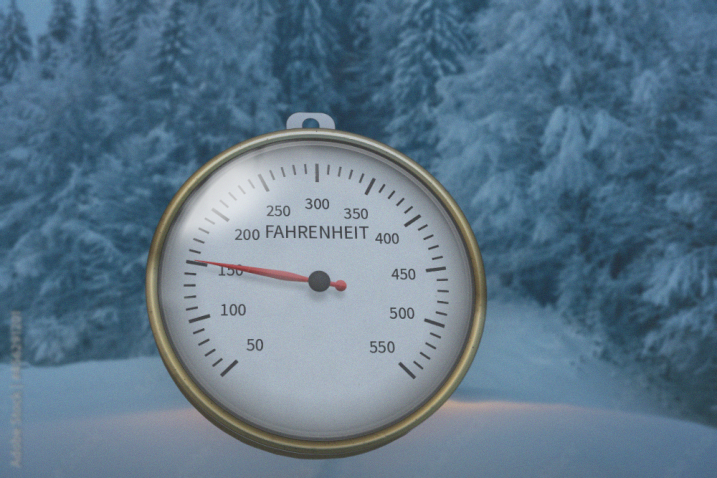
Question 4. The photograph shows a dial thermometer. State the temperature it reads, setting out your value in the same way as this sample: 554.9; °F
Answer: 150; °F
